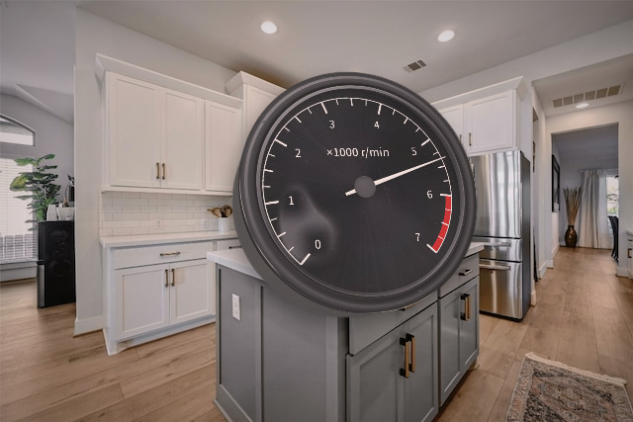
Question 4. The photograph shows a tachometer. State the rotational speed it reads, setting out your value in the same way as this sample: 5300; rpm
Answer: 5375; rpm
